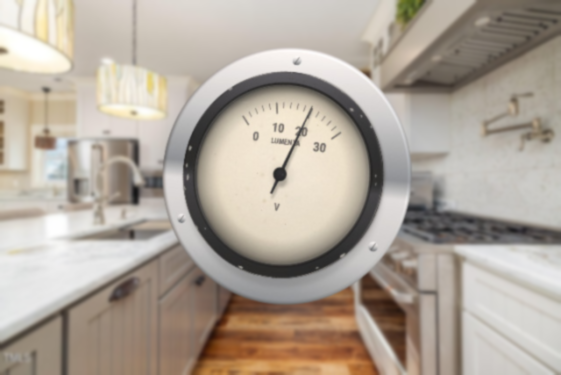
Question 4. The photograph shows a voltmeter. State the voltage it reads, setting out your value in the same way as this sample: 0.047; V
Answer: 20; V
